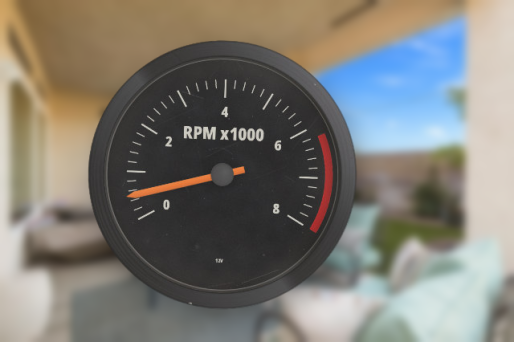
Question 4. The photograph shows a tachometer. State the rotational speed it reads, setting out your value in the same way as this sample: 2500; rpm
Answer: 500; rpm
